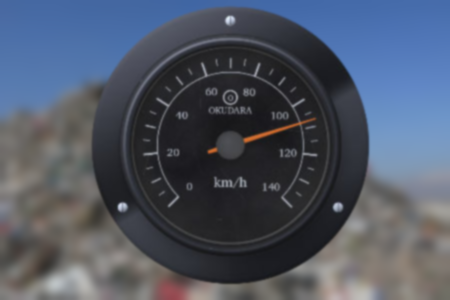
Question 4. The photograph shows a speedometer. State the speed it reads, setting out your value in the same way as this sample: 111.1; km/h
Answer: 107.5; km/h
